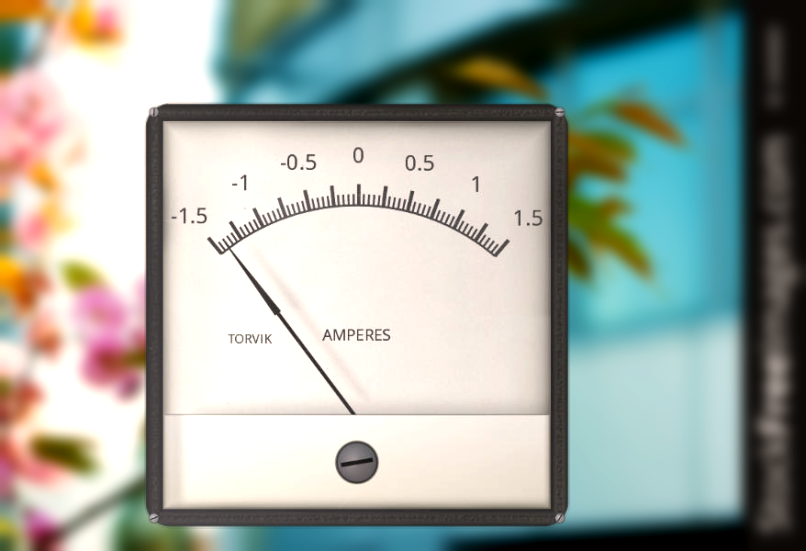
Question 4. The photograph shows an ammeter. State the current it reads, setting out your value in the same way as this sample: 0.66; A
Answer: -1.4; A
